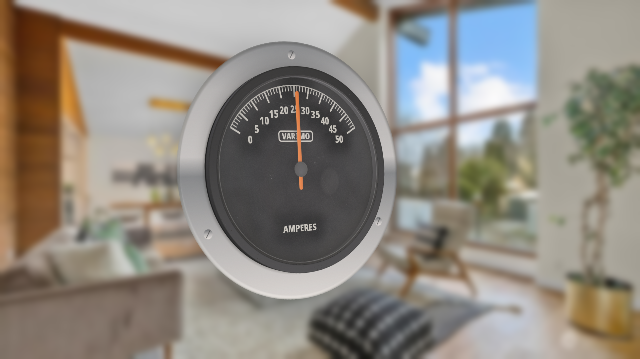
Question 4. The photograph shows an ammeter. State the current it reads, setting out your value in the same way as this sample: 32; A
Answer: 25; A
